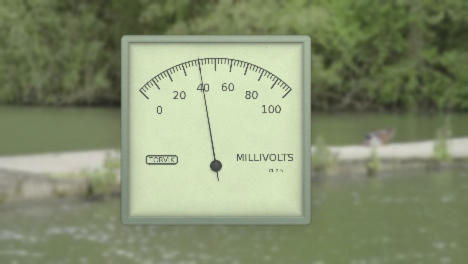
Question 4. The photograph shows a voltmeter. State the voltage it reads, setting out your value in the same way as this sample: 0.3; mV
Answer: 40; mV
